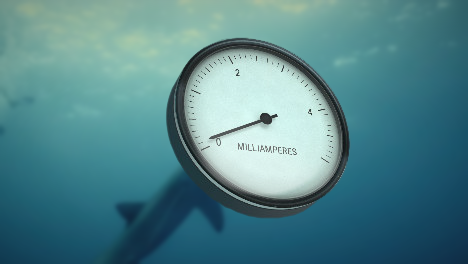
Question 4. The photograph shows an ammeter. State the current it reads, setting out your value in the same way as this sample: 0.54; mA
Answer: 0.1; mA
